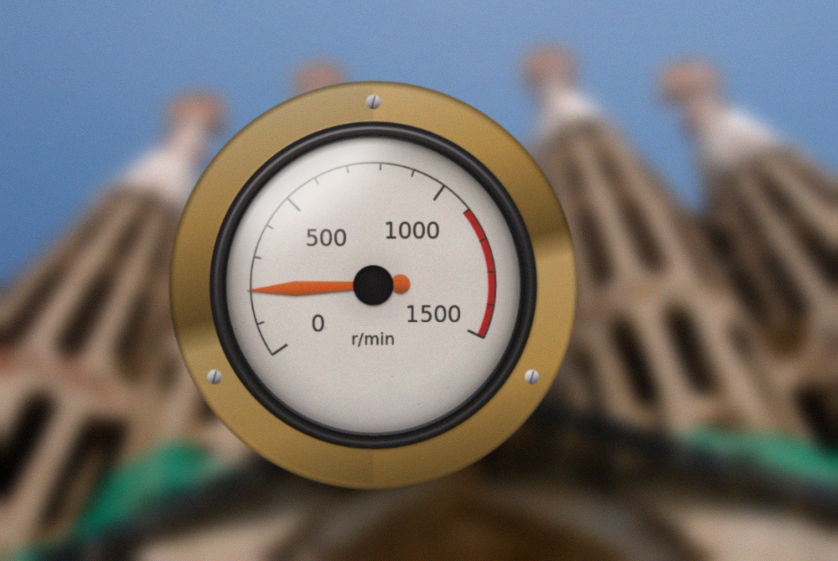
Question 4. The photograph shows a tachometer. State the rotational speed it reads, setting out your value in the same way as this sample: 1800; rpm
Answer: 200; rpm
